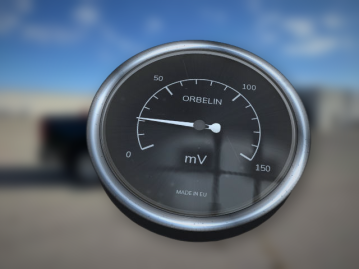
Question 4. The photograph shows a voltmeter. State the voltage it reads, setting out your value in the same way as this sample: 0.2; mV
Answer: 20; mV
